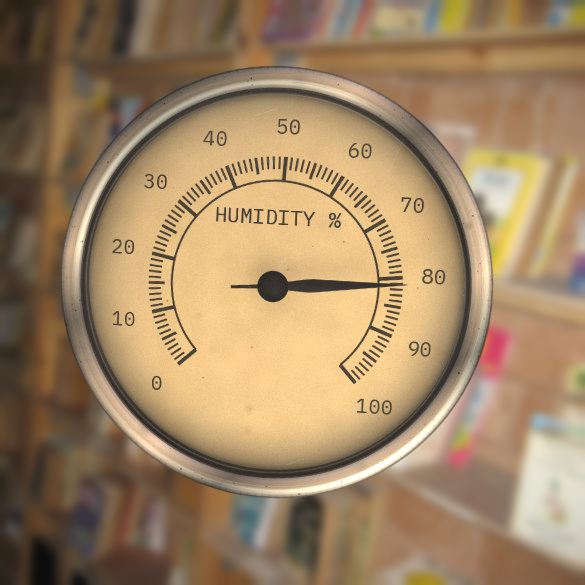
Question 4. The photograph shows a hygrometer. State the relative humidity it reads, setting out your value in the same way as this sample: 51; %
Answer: 81; %
